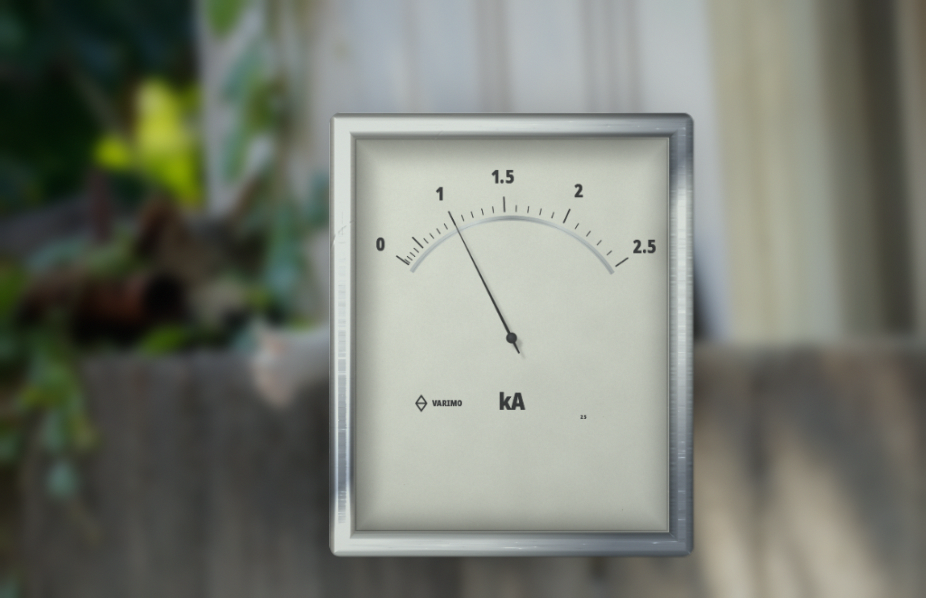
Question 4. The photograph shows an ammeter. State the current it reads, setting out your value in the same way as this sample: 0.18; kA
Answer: 1; kA
